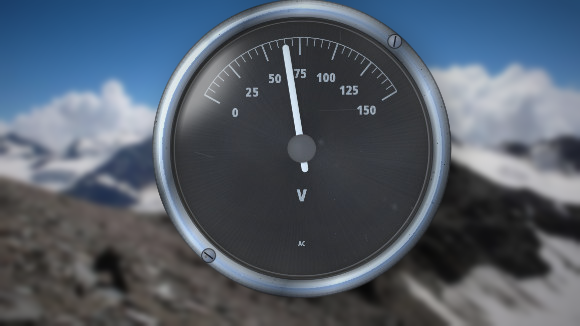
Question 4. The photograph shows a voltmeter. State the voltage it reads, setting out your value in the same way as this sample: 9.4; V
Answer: 65; V
